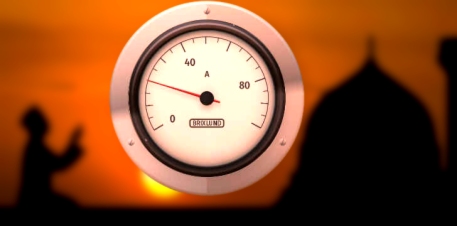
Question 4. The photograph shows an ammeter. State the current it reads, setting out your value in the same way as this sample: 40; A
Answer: 20; A
